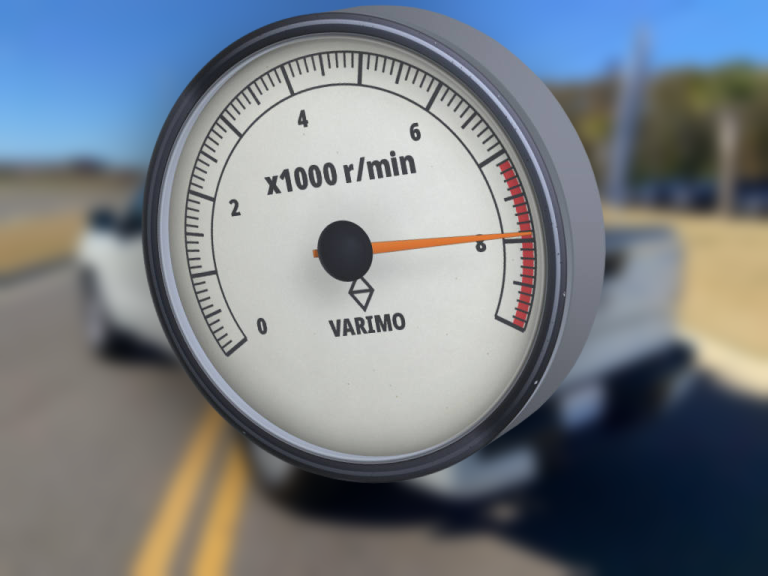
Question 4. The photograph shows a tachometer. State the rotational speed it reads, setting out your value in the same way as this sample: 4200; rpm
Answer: 7900; rpm
